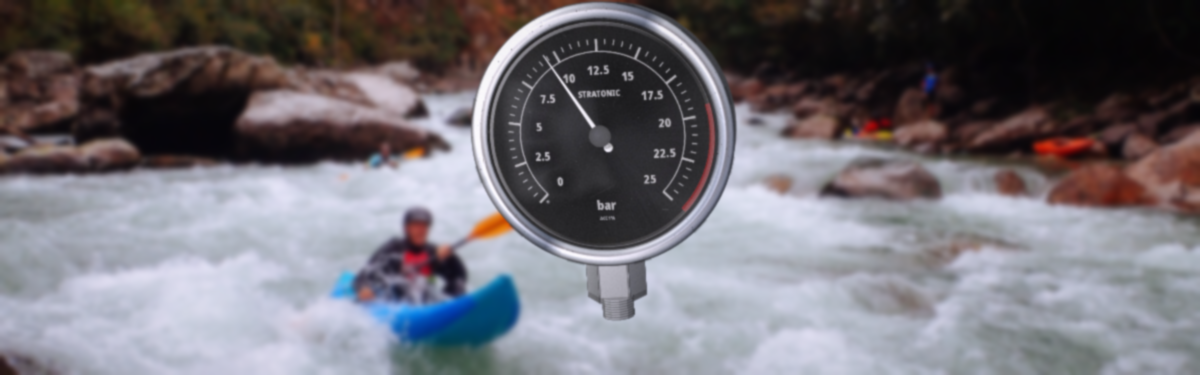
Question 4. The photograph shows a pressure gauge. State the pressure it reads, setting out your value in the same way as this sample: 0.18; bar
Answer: 9.5; bar
